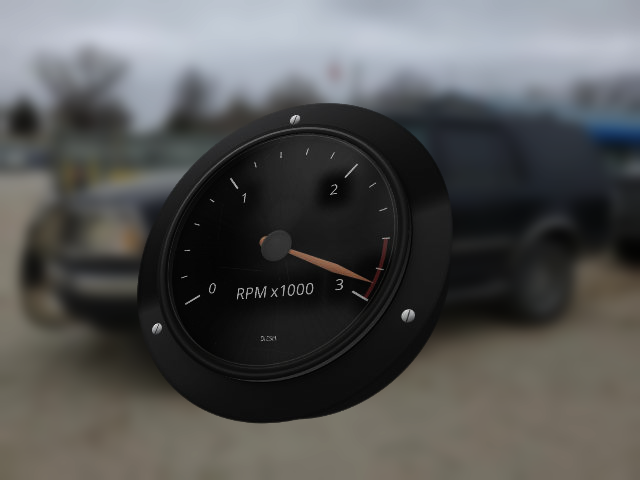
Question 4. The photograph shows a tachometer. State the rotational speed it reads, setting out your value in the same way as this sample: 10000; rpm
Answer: 2900; rpm
